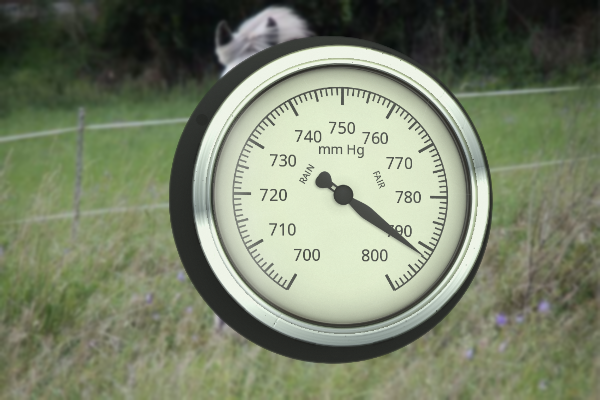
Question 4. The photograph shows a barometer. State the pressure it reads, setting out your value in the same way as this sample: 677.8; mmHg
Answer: 792; mmHg
